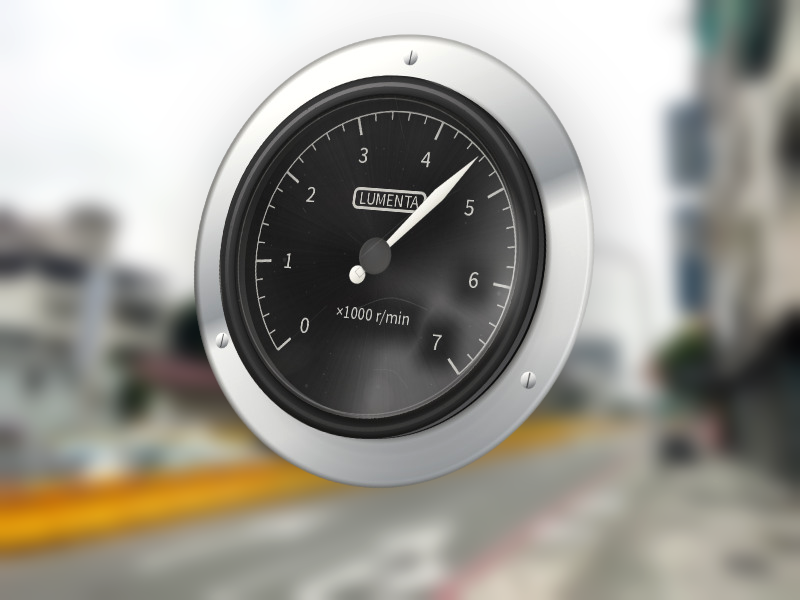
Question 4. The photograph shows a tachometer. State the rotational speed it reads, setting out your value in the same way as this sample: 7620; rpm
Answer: 4600; rpm
